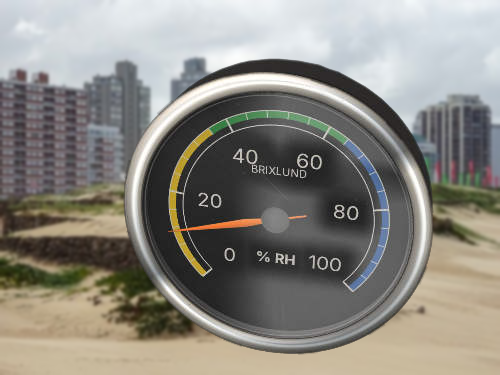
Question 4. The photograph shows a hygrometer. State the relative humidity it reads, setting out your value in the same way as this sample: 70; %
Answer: 12; %
